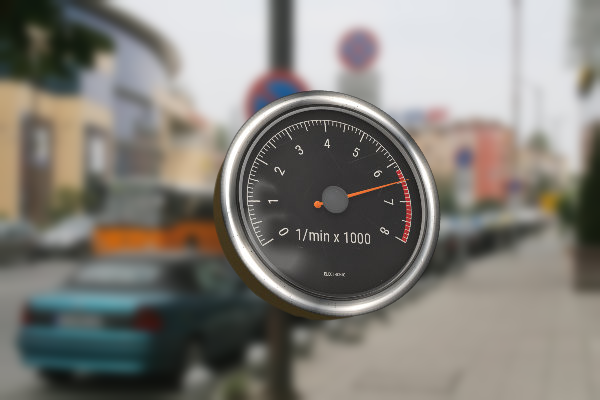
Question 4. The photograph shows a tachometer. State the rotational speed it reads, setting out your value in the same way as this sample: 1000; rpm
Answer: 6500; rpm
